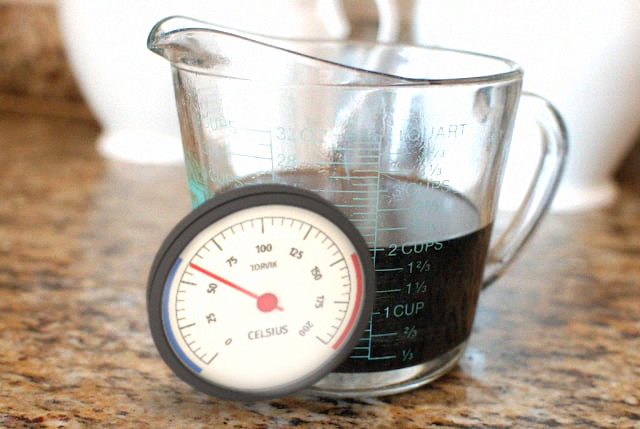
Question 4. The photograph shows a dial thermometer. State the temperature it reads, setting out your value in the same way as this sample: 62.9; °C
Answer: 60; °C
